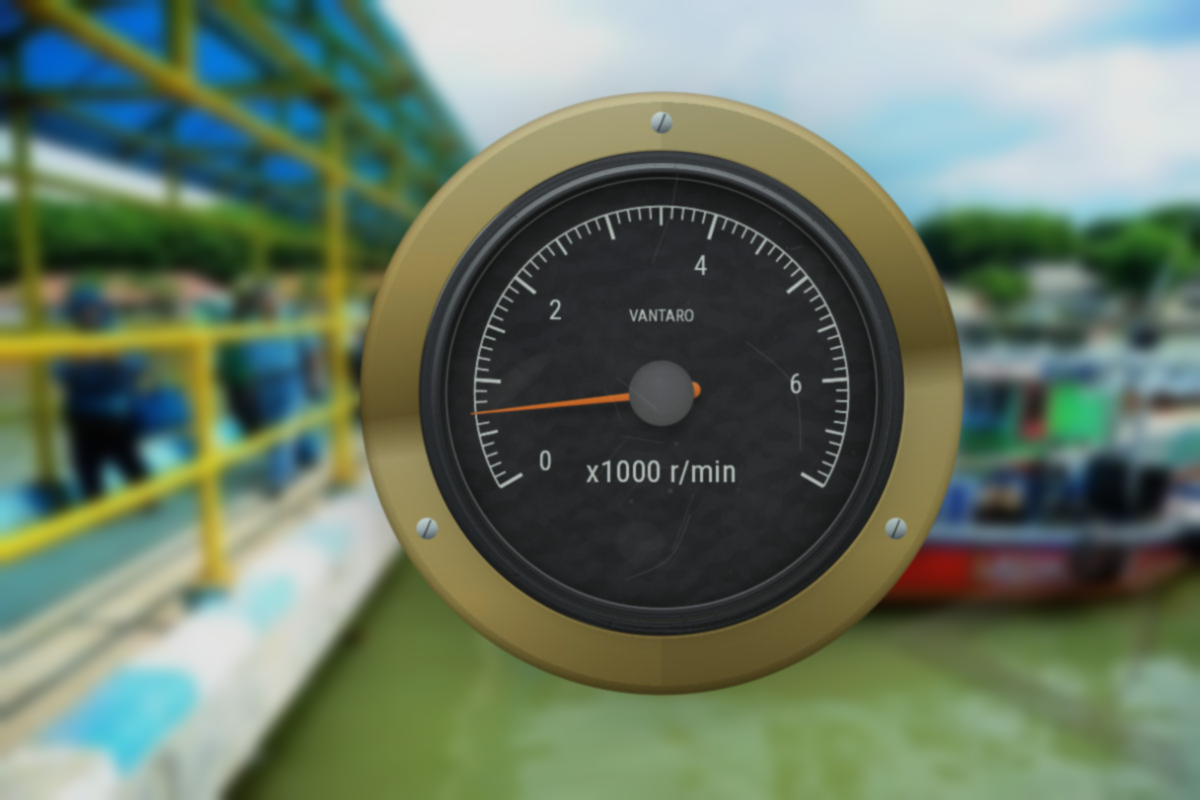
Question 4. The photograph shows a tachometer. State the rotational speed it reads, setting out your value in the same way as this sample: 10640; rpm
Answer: 700; rpm
